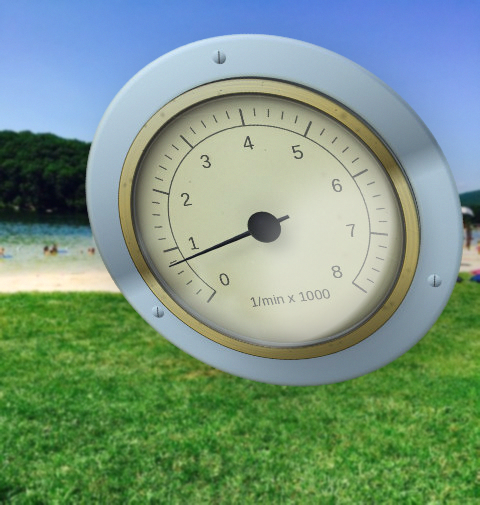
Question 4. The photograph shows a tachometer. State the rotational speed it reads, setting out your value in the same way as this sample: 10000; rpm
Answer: 800; rpm
